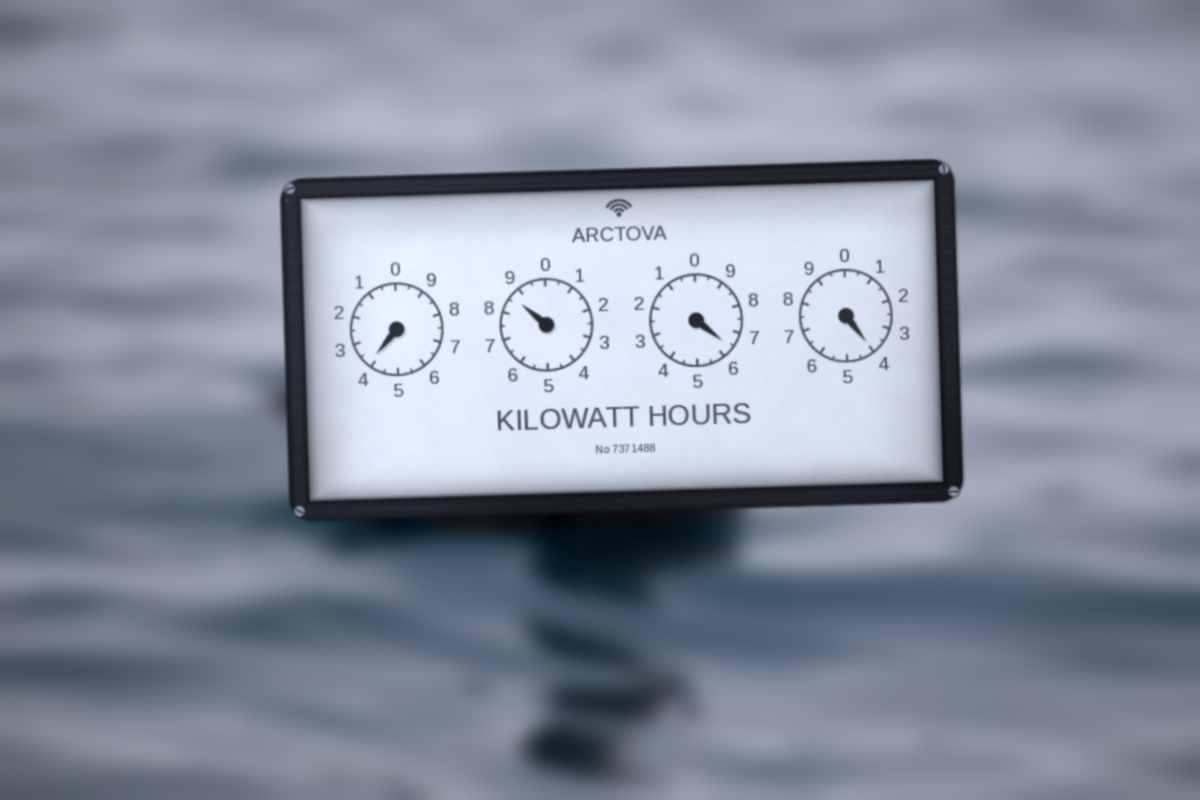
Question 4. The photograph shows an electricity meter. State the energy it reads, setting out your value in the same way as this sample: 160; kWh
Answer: 3864; kWh
